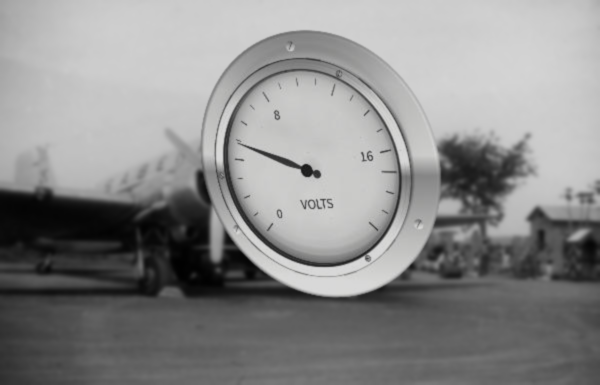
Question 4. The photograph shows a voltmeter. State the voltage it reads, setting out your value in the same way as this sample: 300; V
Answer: 5; V
